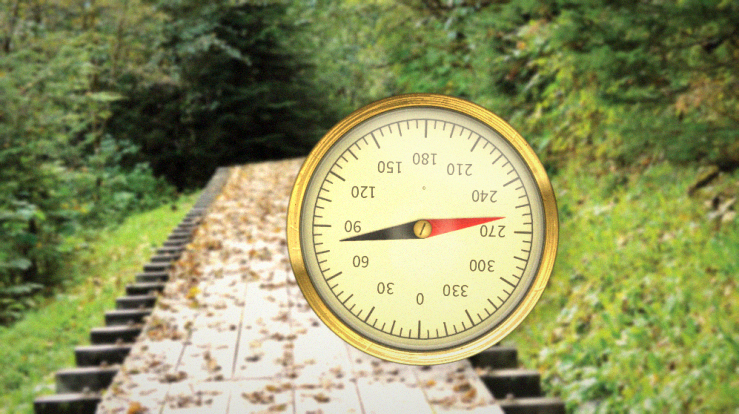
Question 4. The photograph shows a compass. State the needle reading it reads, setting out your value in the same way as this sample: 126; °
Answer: 260; °
